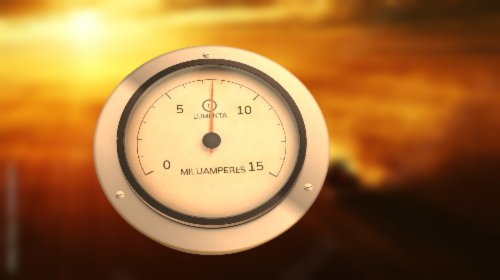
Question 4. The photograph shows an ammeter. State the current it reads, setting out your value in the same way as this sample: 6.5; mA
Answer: 7.5; mA
